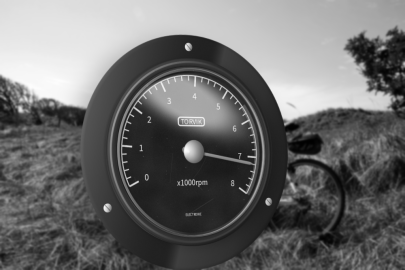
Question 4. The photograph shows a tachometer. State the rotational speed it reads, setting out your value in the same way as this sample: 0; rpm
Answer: 7200; rpm
